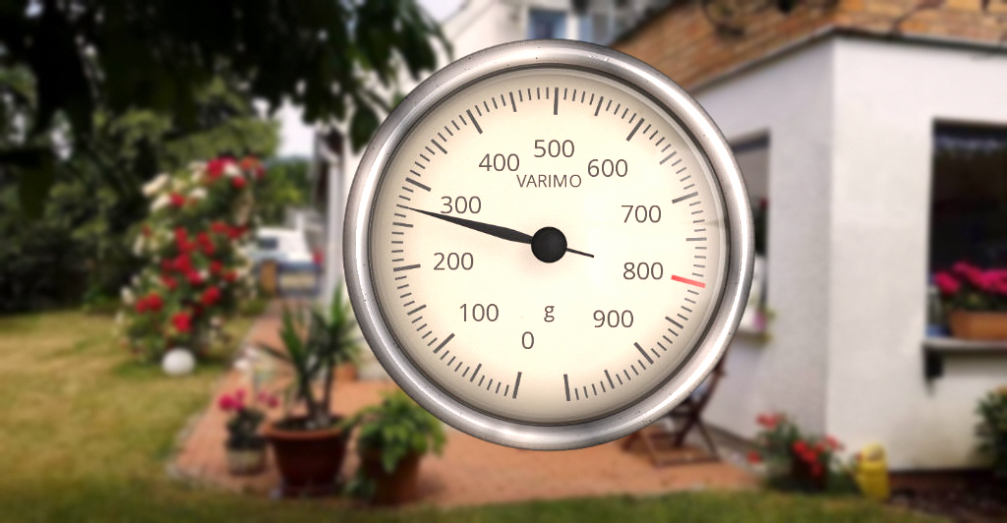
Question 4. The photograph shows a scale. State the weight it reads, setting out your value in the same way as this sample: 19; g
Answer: 270; g
